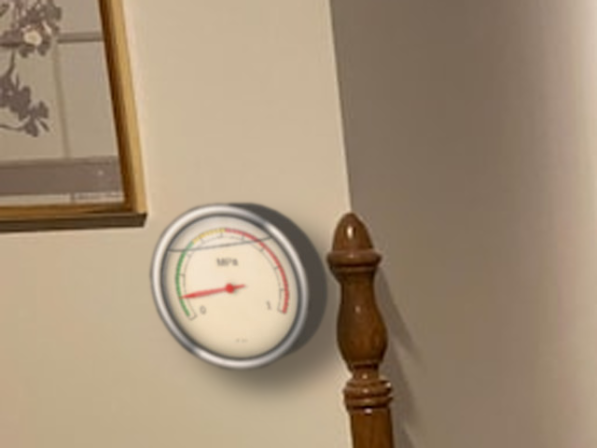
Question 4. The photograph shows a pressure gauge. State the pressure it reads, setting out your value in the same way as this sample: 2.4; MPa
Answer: 0.1; MPa
